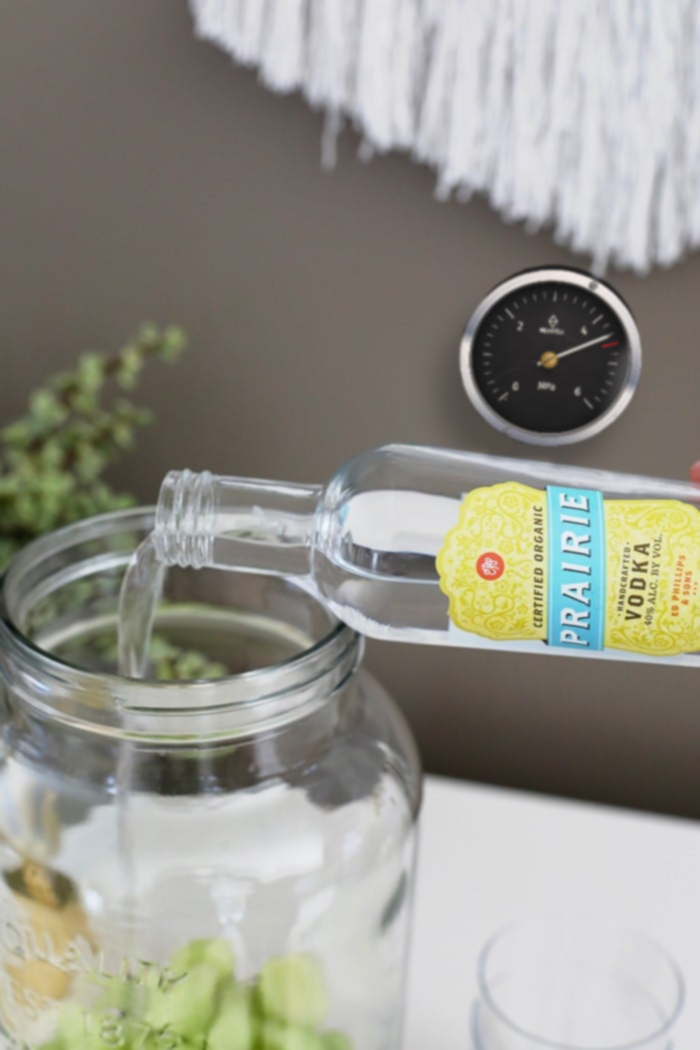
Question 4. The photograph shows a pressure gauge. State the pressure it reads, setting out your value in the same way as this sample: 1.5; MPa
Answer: 4.4; MPa
